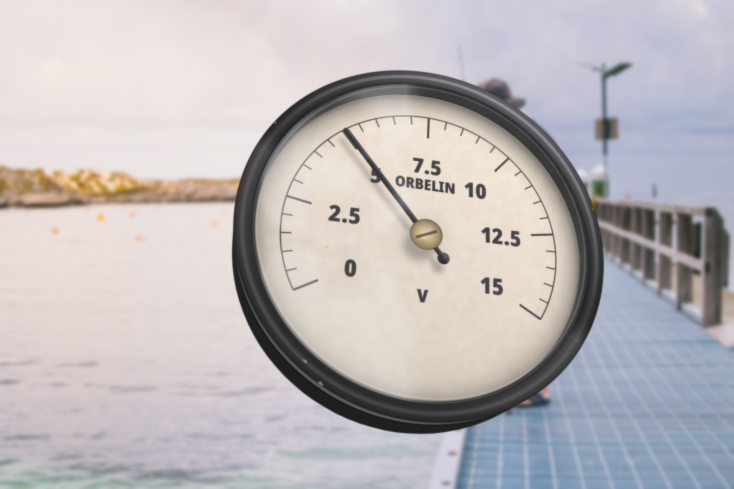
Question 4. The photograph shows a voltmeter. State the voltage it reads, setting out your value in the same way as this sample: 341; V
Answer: 5; V
